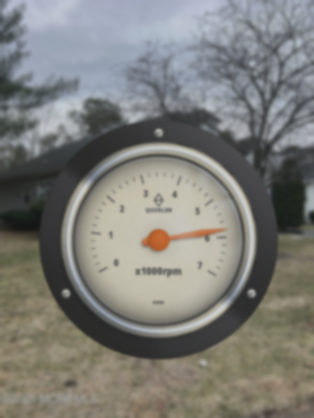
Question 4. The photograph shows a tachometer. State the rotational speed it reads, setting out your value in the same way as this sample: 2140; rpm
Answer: 5800; rpm
